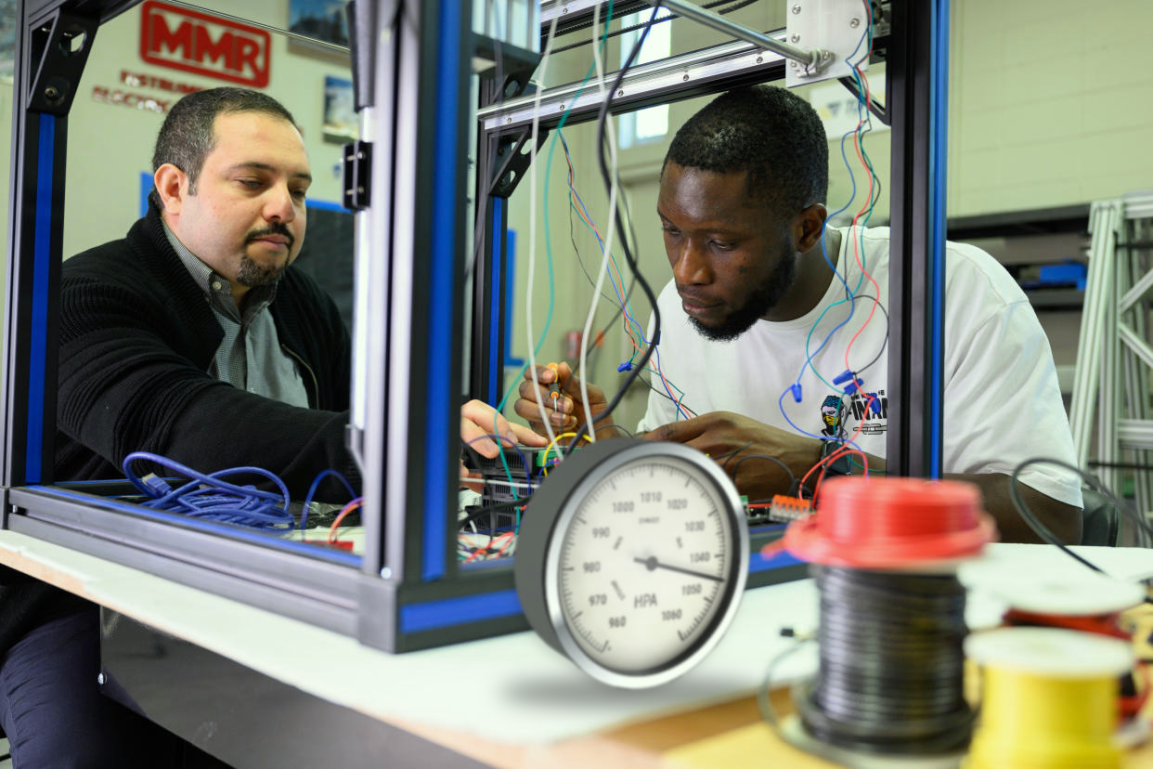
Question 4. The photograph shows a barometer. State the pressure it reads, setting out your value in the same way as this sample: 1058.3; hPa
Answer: 1045; hPa
